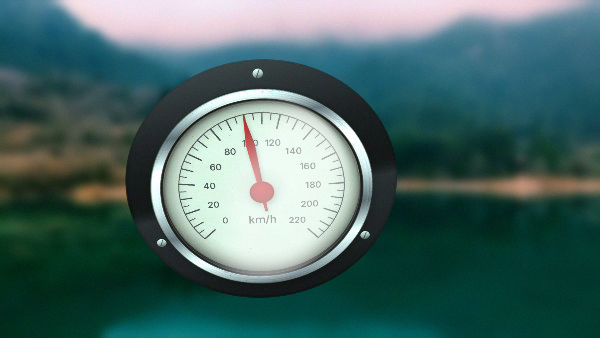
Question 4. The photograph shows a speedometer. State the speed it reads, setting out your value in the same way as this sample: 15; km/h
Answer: 100; km/h
